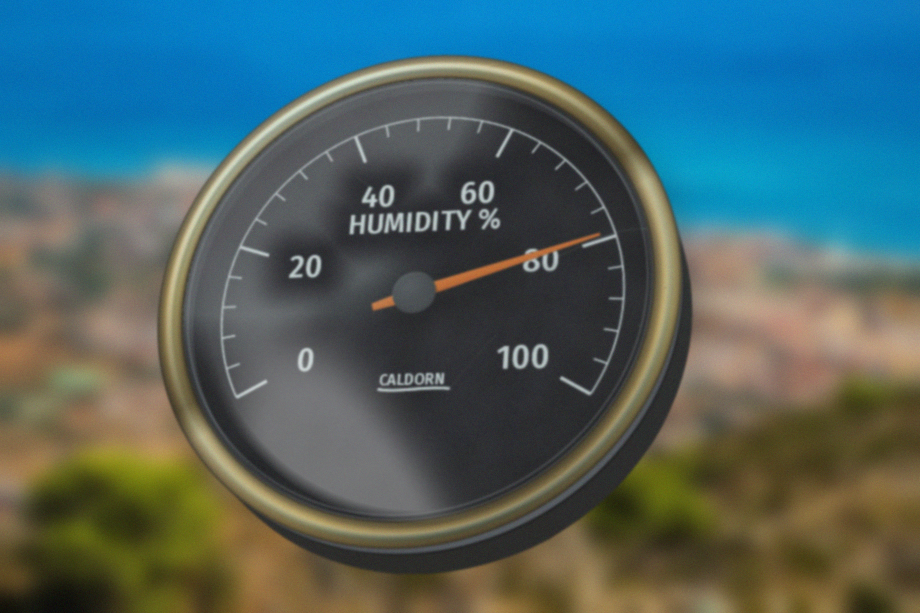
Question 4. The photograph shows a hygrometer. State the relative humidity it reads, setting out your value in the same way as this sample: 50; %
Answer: 80; %
